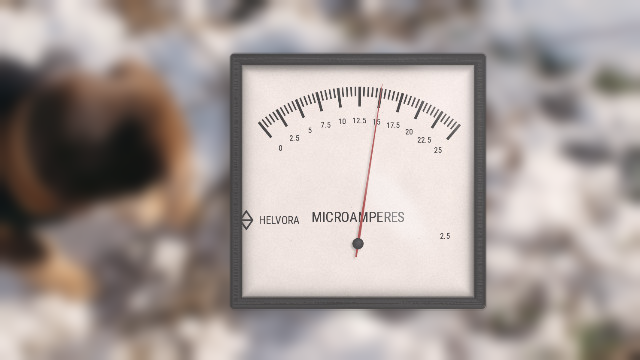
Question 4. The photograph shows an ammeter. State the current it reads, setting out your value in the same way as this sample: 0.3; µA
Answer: 15; µA
